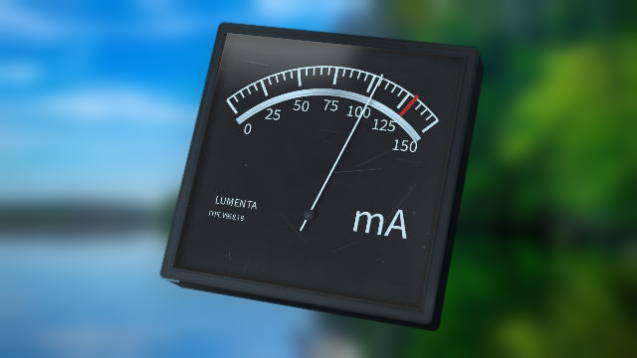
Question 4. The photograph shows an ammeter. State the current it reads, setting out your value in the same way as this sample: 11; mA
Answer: 105; mA
